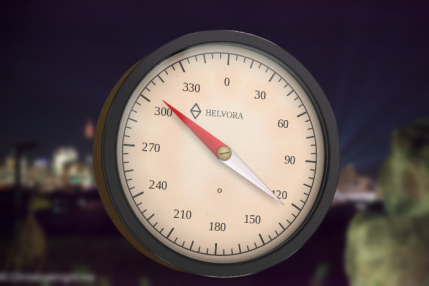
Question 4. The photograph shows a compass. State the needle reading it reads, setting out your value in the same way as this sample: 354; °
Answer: 305; °
